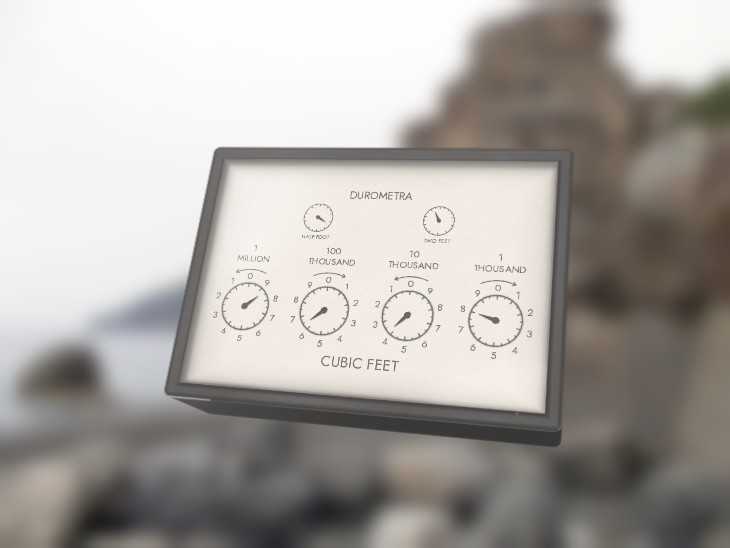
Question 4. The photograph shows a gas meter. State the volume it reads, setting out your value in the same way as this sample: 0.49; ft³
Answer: 863800; ft³
